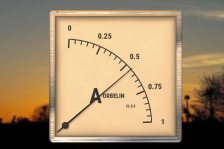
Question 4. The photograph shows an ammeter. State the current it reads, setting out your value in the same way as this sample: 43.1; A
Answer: 0.55; A
